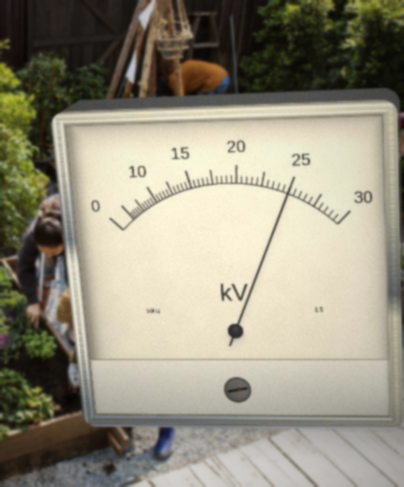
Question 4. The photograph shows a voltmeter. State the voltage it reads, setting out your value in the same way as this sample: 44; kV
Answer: 25; kV
